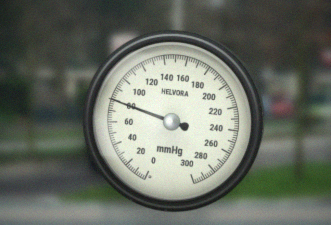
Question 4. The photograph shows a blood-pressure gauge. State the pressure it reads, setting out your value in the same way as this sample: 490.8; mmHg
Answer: 80; mmHg
